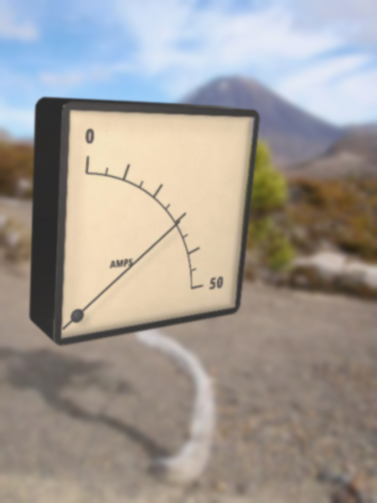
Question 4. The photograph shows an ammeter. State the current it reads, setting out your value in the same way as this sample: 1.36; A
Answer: 30; A
